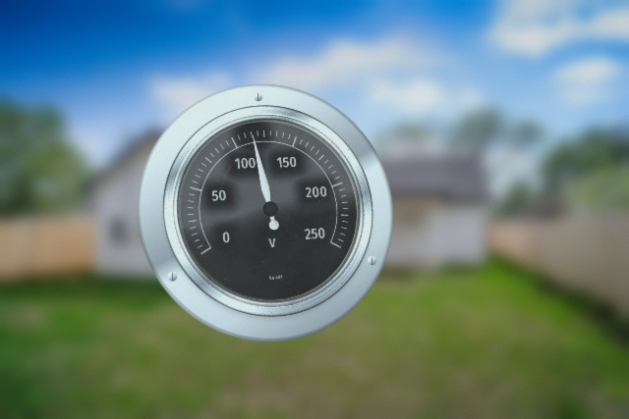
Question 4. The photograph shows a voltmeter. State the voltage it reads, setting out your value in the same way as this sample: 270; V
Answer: 115; V
